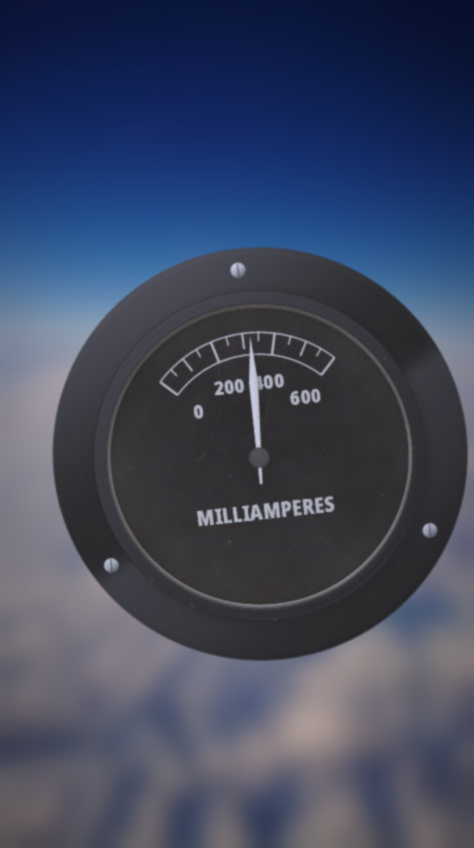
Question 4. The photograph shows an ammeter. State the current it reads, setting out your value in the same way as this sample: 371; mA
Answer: 325; mA
